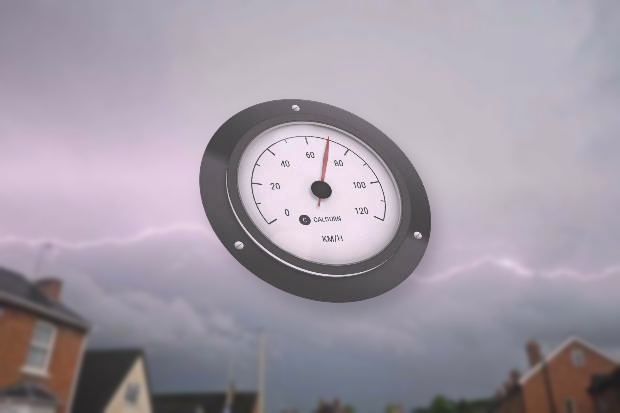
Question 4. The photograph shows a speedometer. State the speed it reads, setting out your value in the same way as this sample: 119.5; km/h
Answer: 70; km/h
